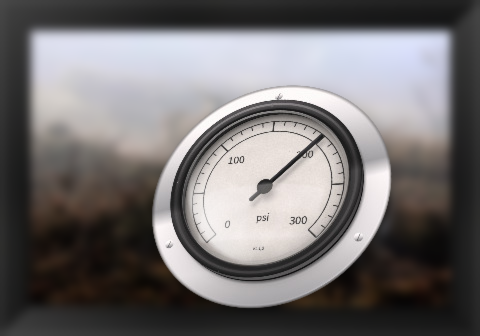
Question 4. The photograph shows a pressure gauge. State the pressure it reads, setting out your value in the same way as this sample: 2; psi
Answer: 200; psi
